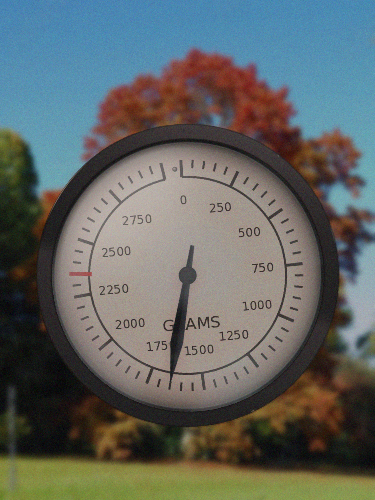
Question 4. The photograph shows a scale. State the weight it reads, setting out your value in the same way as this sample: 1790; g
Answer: 1650; g
